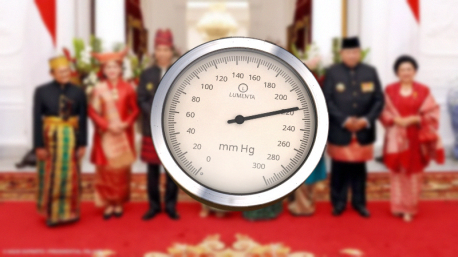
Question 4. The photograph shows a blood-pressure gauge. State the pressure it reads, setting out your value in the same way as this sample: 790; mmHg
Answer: 220; mmHg
